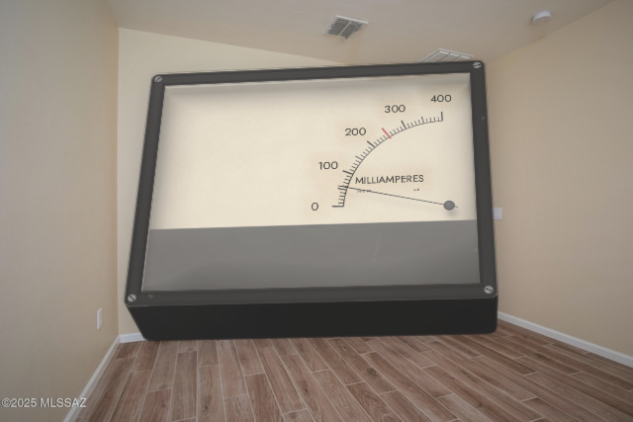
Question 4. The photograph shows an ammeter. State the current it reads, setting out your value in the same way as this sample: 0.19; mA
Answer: 50; mA
